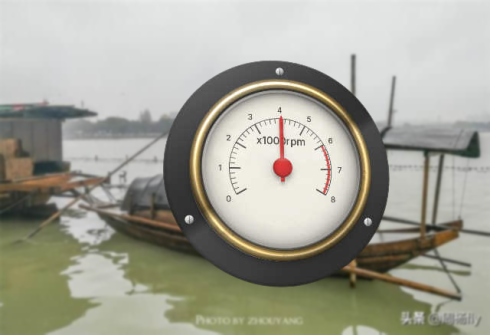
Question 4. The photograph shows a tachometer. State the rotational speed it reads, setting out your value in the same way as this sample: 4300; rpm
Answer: 4000; rpm
